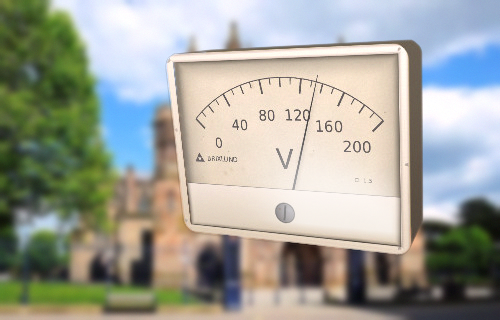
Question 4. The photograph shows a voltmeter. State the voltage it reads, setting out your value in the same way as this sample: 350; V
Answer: 135; V
